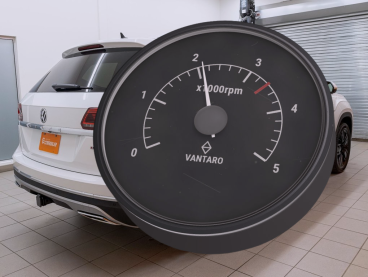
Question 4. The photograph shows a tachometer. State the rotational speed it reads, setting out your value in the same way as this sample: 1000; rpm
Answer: 2100; rpm
